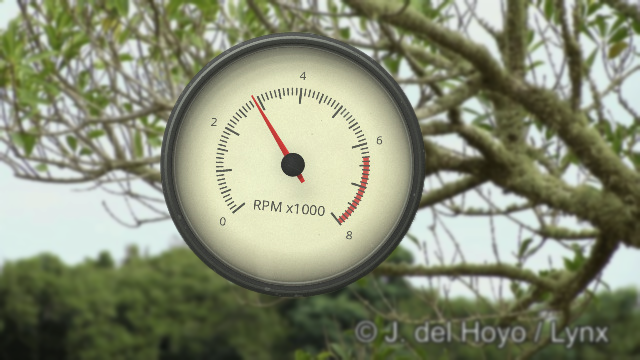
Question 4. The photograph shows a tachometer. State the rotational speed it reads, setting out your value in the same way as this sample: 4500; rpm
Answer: 2900; rpm
